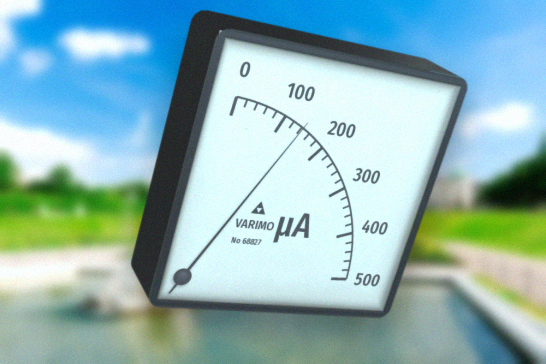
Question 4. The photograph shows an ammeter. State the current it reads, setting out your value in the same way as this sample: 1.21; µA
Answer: 140; µA
